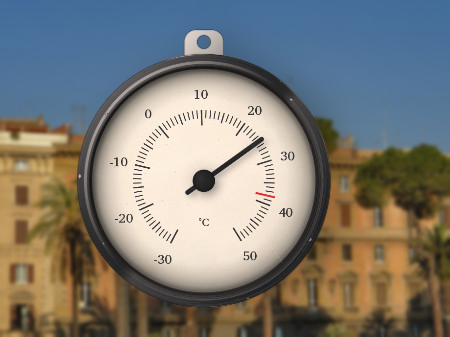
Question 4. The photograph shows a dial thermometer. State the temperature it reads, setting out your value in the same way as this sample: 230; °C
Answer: 25; °C
